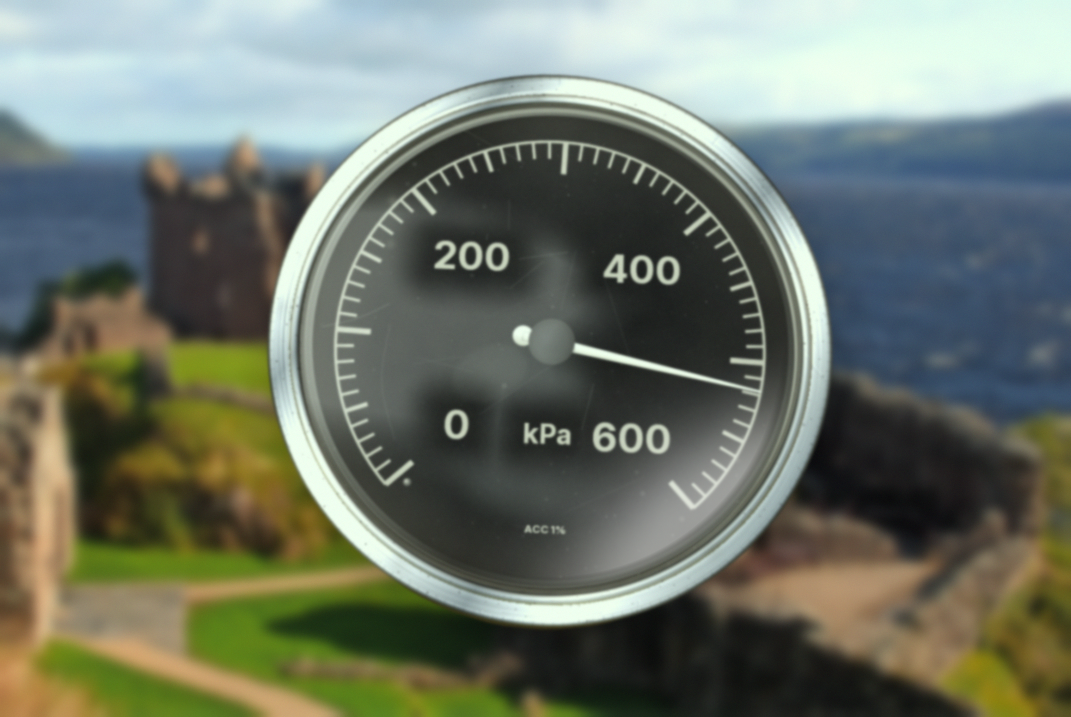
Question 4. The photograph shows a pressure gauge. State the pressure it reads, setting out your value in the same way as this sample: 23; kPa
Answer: 520; kPa
